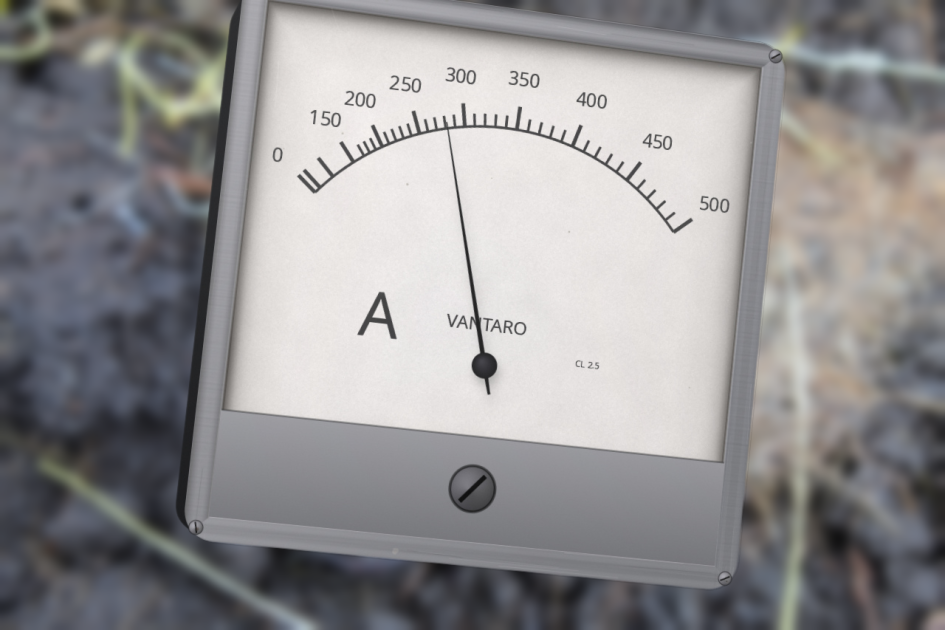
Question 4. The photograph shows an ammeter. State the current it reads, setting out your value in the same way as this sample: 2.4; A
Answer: 280; A
